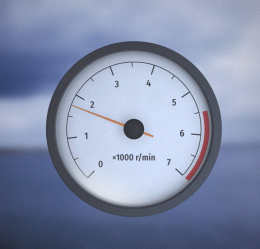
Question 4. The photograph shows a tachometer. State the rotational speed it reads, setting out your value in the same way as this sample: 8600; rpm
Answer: 1750; rpm
